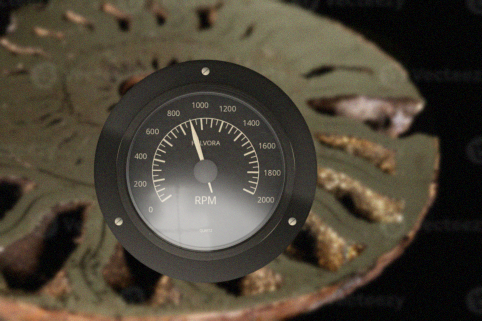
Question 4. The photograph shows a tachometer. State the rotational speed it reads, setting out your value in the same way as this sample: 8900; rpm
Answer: 900; rpm
